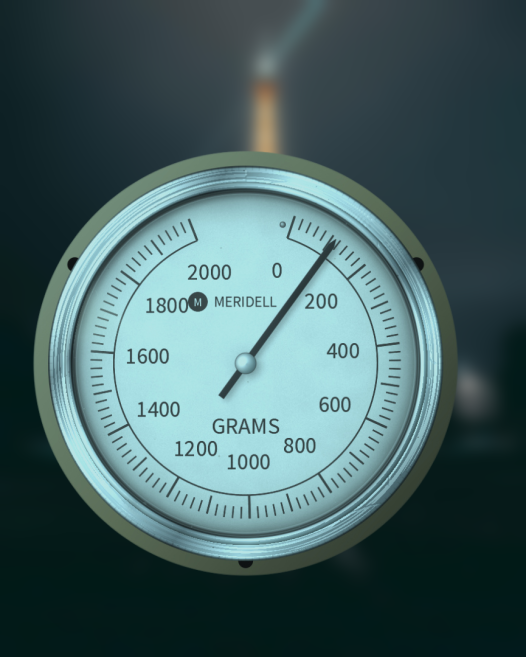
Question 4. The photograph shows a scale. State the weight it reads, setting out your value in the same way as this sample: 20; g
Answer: 110; g
